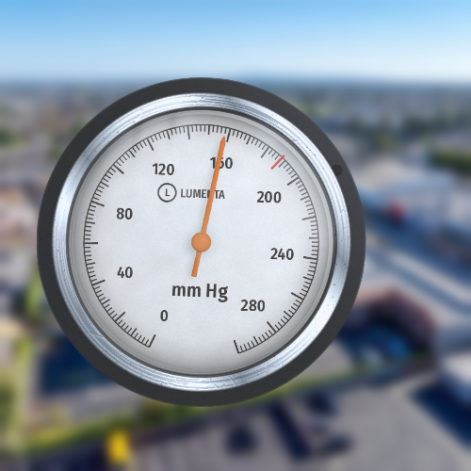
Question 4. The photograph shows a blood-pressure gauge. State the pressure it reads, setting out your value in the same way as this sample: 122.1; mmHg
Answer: 158; mmHg
